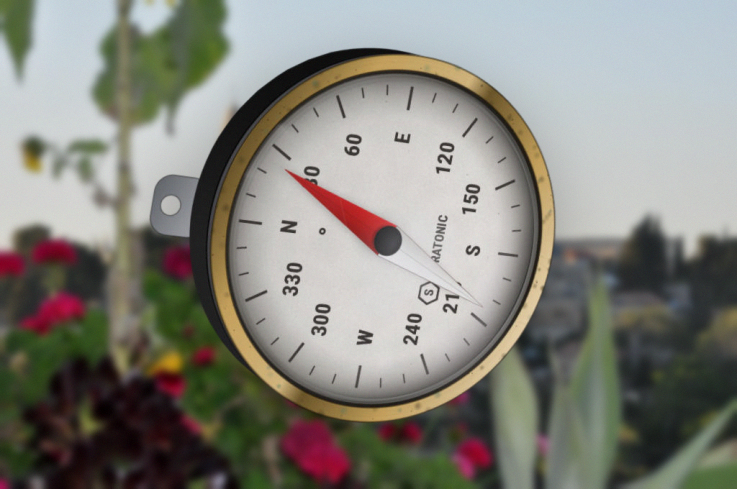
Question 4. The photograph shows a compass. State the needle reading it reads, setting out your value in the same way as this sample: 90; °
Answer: 25; °
